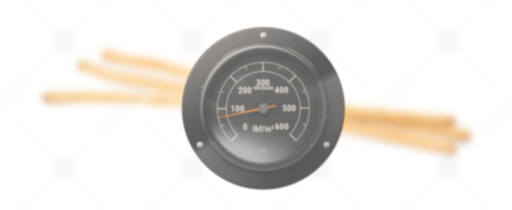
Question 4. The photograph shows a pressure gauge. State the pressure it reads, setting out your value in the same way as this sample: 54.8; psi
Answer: 75; psi
